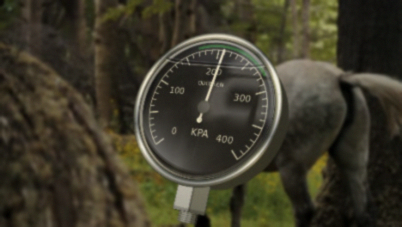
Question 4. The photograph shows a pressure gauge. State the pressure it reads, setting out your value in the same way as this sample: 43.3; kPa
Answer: 210; kPa
